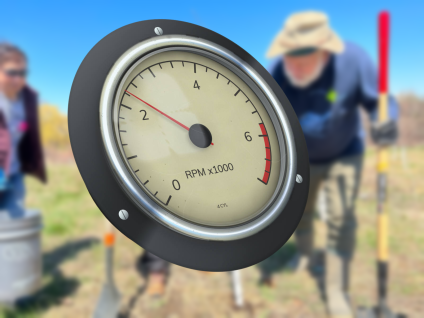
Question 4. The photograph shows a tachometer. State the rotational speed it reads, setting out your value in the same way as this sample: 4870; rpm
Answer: 2250; rpm
